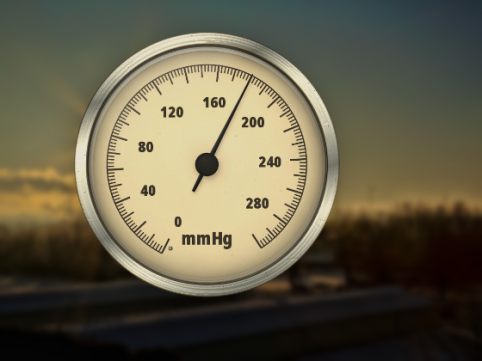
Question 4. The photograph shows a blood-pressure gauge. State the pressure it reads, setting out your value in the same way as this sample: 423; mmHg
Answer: 180; mmHg
